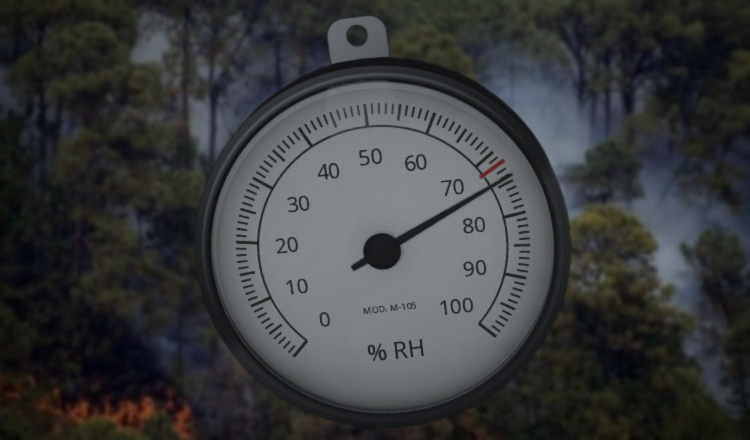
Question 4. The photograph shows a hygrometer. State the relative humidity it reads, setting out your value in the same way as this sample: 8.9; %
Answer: 74; %
